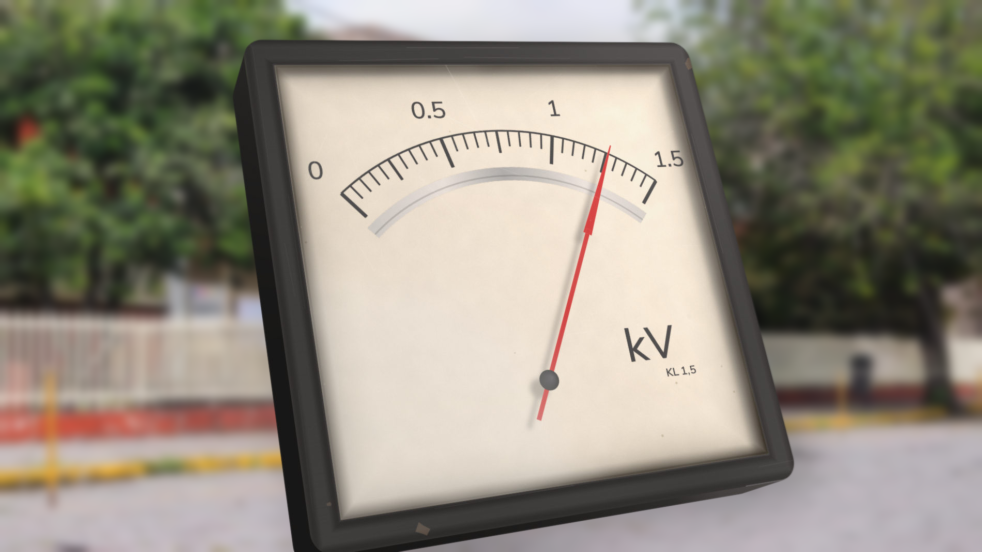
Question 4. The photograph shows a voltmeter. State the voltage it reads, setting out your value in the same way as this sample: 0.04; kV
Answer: 1.25; kV
